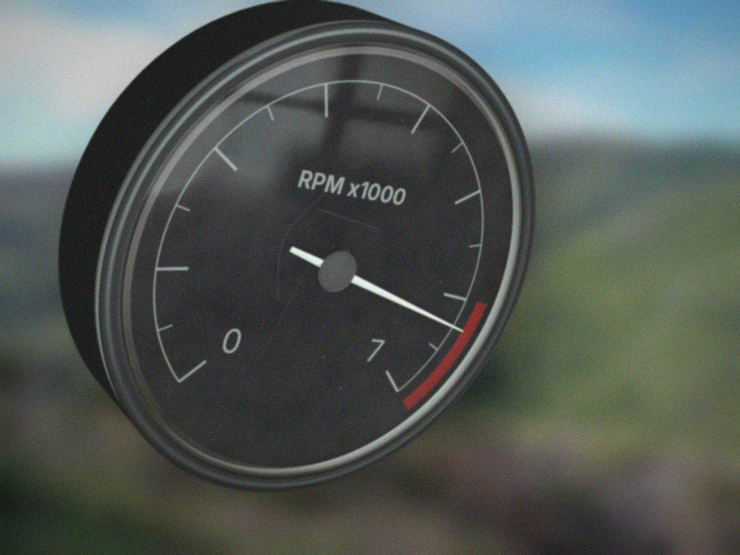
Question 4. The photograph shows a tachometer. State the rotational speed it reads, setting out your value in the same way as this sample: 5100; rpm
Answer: 6250; rpm
